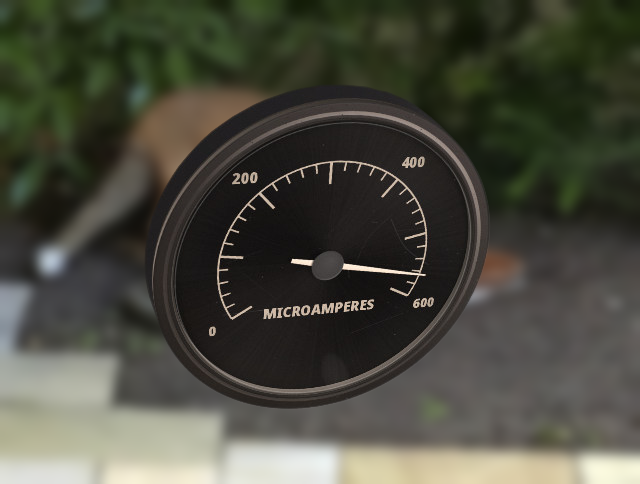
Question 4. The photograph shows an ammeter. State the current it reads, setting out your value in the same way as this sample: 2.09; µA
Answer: 560; µA
